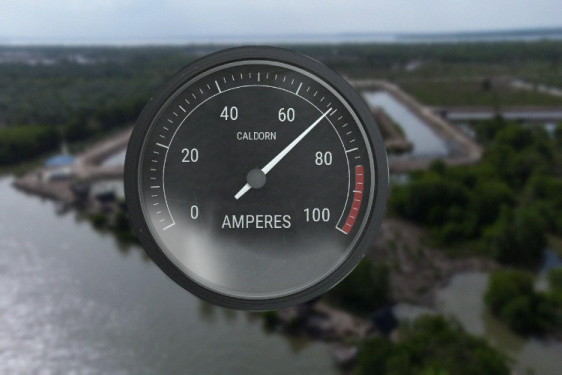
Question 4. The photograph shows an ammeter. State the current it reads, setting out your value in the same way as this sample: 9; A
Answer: 69; A
